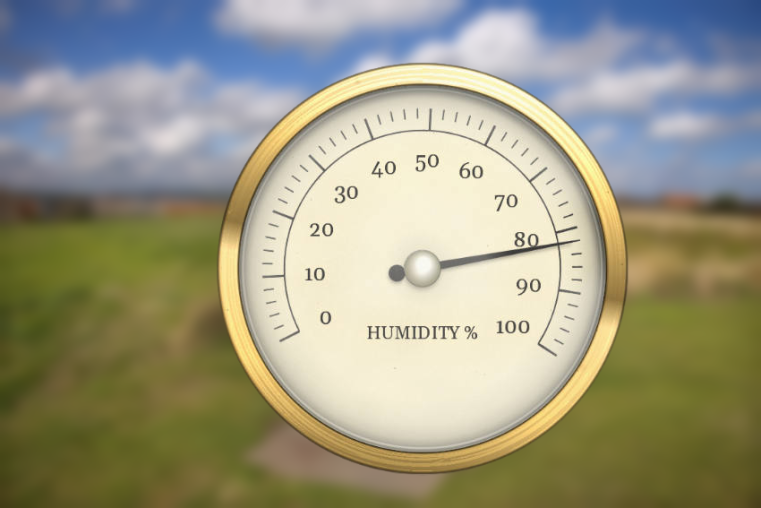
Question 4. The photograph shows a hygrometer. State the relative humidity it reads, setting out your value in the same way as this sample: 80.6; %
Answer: 82; %
